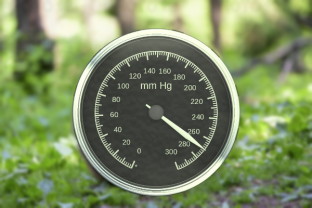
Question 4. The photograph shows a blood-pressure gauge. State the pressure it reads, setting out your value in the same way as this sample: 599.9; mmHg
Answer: 270; mmHg
